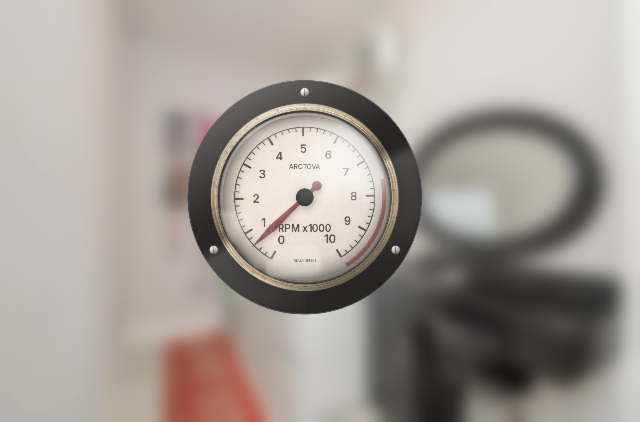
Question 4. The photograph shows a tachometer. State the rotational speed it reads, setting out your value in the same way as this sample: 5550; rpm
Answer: 600; rpm
